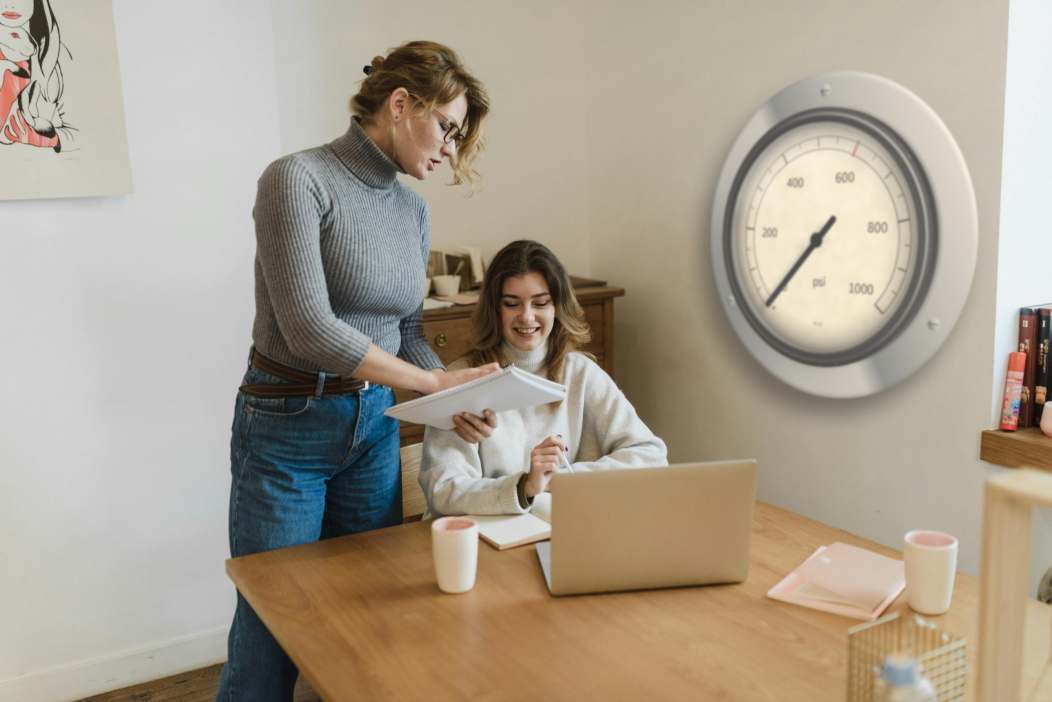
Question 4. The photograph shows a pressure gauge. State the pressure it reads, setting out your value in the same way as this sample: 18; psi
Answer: 0; psi
